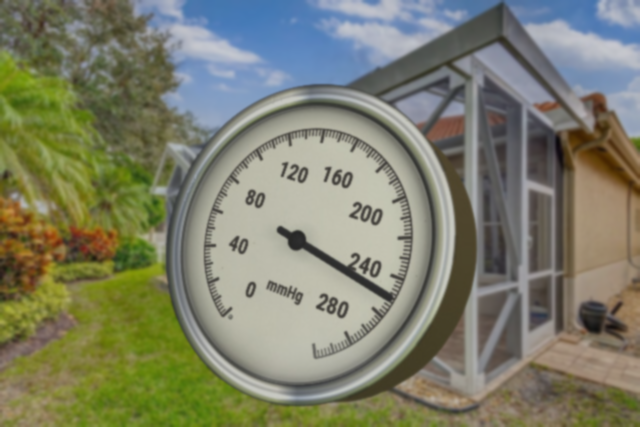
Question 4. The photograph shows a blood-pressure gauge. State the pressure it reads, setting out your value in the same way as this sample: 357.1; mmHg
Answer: 250; mmHg
